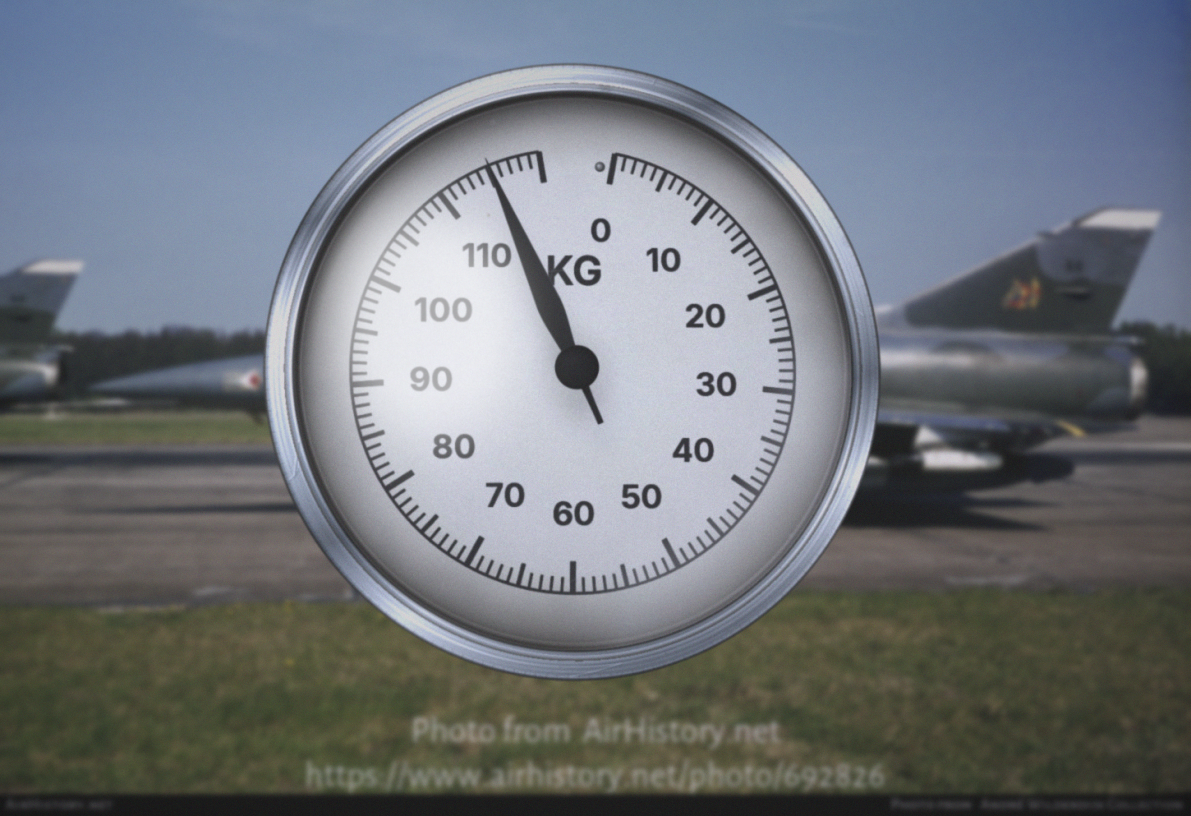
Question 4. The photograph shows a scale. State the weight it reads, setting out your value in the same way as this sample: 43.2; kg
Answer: 115; kg
